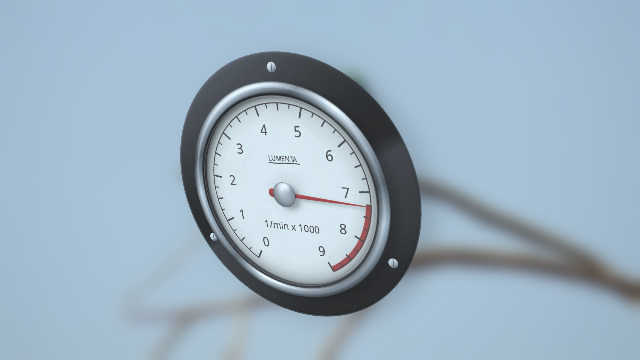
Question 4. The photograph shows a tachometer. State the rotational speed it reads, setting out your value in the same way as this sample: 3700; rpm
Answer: 7250; rpm
